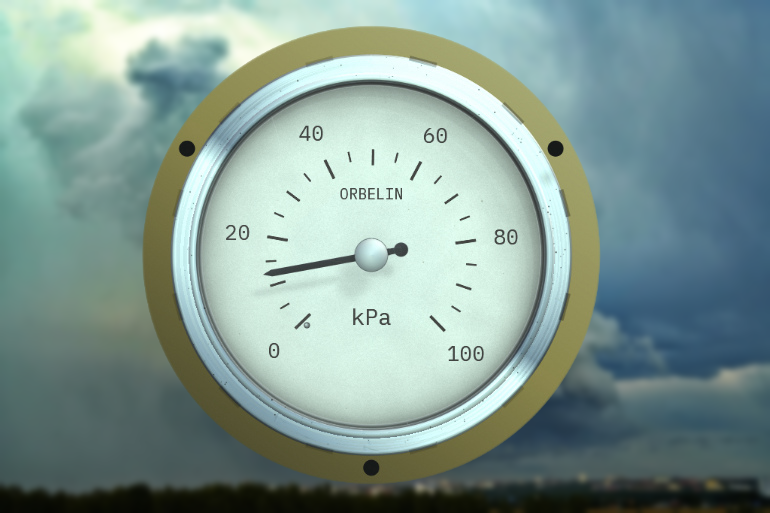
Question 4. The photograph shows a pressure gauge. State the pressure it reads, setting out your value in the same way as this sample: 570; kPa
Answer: 12.5; kPa
